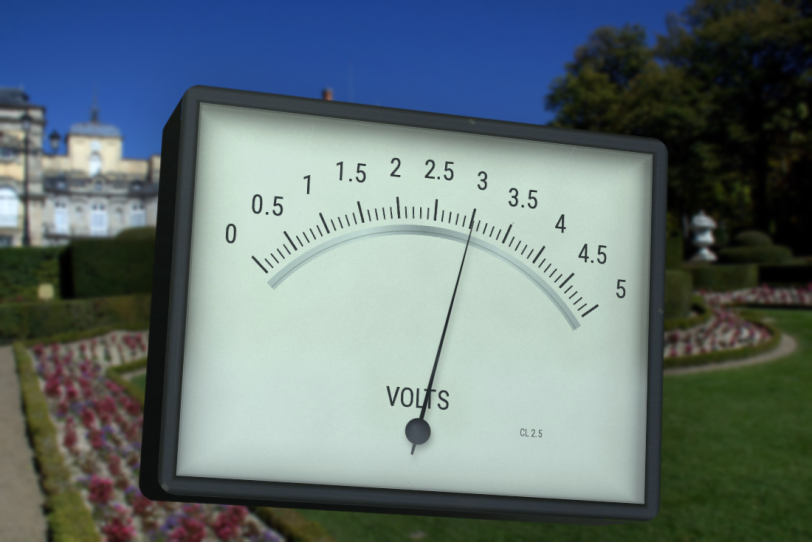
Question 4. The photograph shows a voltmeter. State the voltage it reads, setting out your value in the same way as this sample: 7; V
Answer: 3; V
